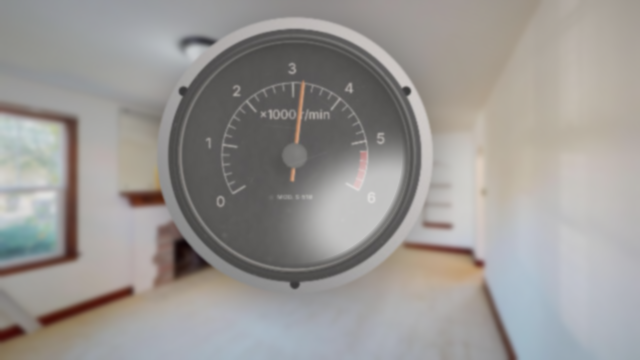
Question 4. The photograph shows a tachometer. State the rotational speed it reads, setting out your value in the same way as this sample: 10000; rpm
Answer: 3200; rpm
